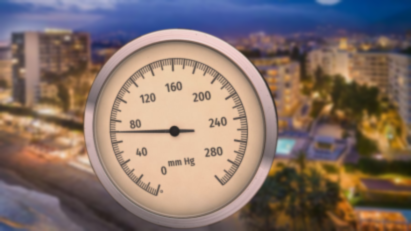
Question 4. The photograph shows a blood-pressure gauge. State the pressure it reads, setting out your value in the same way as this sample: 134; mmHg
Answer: 70; mmHg
